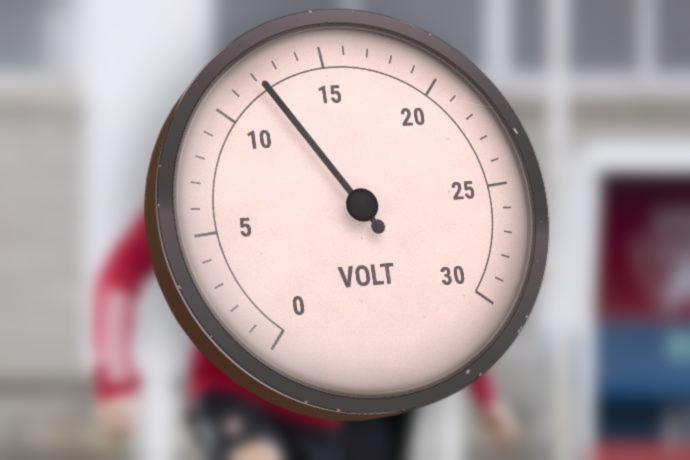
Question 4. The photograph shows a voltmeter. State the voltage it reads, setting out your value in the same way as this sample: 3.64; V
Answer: 12; V
